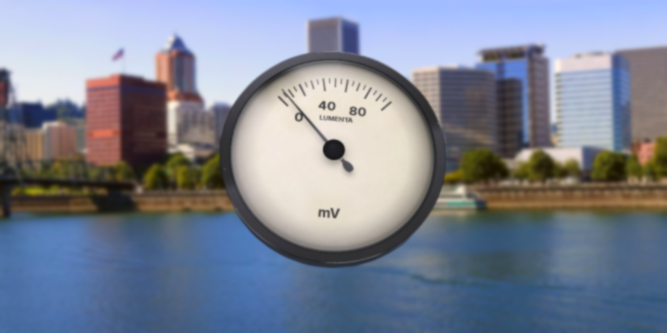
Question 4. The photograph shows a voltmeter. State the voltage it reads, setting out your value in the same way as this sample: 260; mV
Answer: 5; mV
